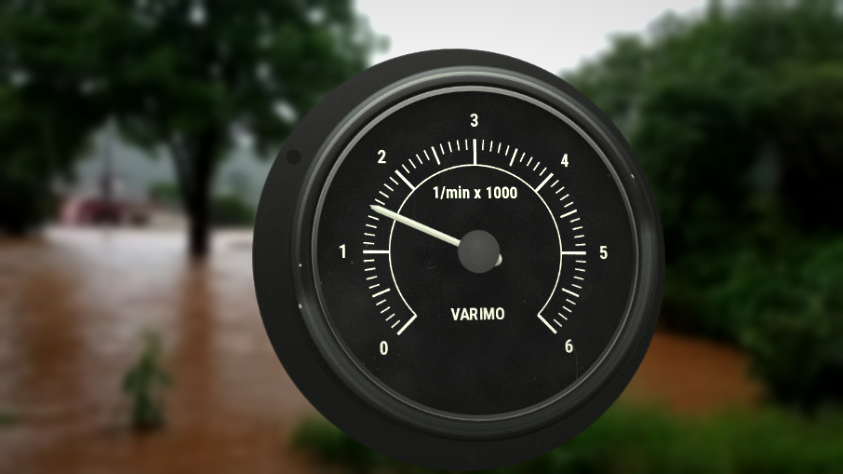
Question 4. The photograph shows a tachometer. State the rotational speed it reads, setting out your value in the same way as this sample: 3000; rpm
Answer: 1500; rpm
